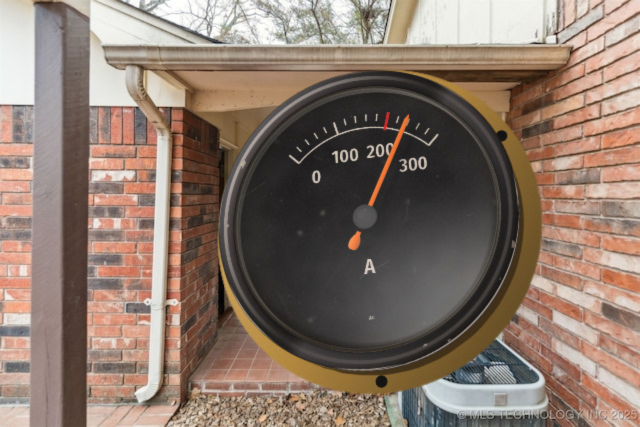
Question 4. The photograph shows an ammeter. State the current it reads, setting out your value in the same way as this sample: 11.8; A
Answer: 240; A
